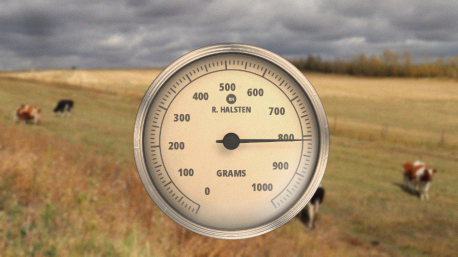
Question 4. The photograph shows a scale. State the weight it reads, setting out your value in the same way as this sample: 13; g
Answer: 810; g
